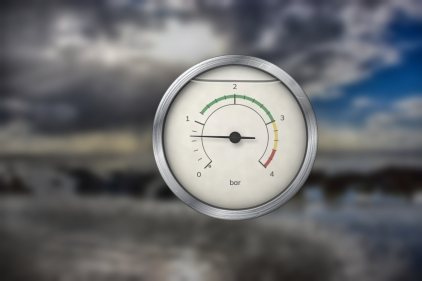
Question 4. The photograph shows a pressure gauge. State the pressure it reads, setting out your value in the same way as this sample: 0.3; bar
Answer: 0.7; bar
